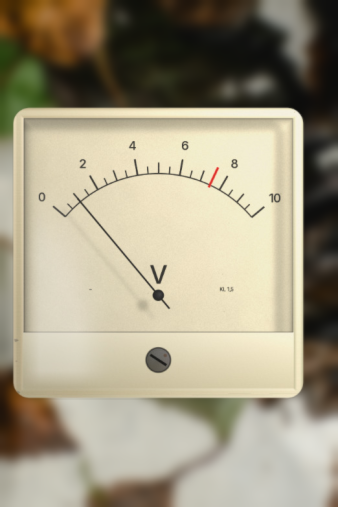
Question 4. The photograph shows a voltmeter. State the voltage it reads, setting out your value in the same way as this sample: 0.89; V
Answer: 1; V
